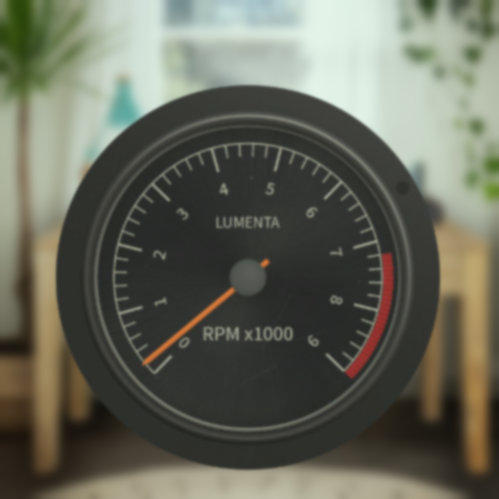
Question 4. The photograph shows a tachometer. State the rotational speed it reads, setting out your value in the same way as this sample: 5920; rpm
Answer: 200; rpm
